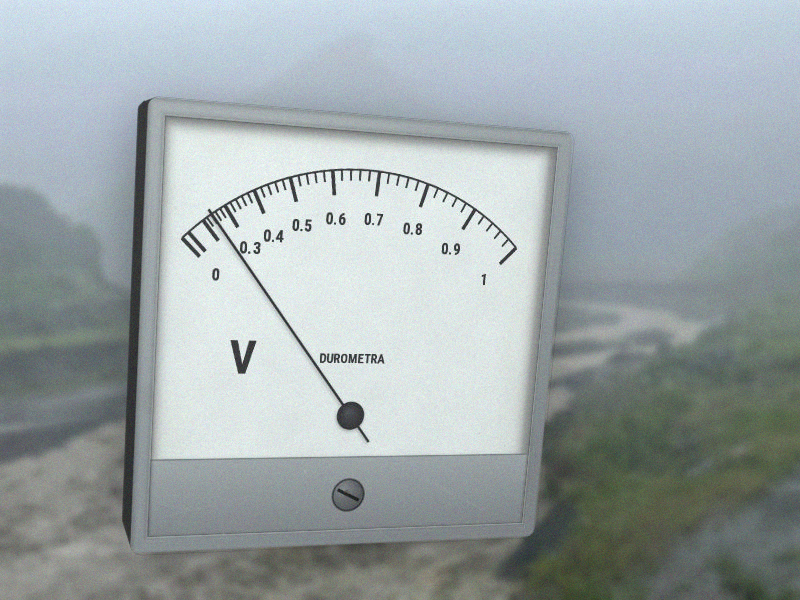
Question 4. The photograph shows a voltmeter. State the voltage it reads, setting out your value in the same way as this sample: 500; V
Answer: 0.24; V
